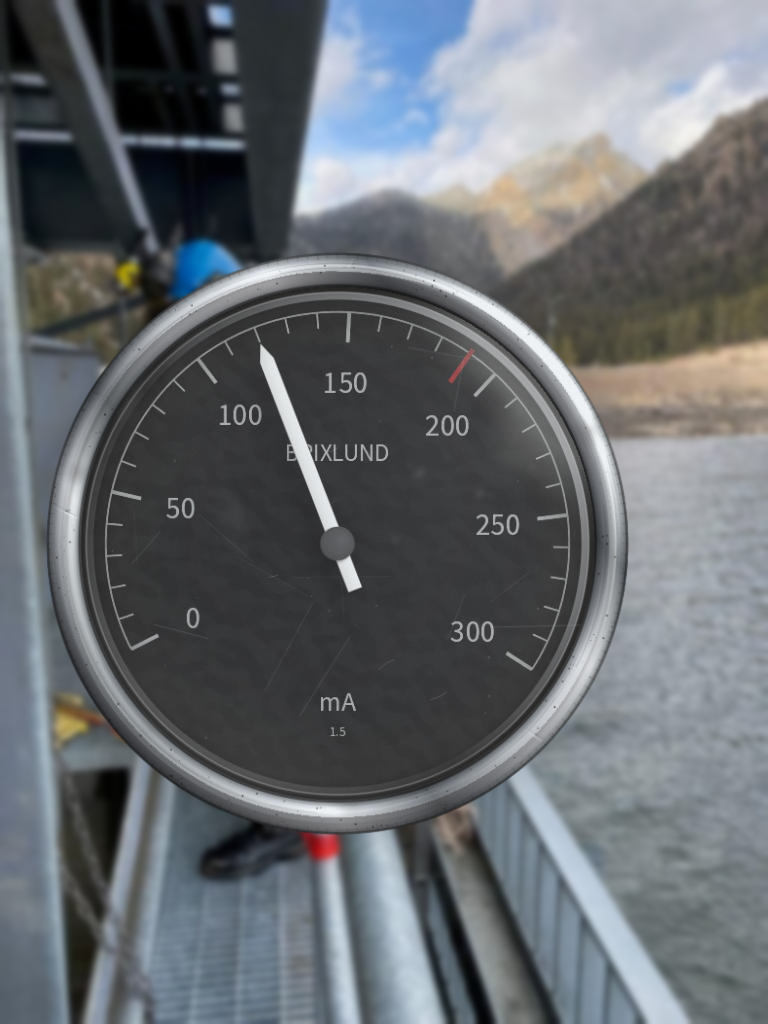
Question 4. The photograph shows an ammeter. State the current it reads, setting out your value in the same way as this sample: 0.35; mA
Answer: 120; mA
